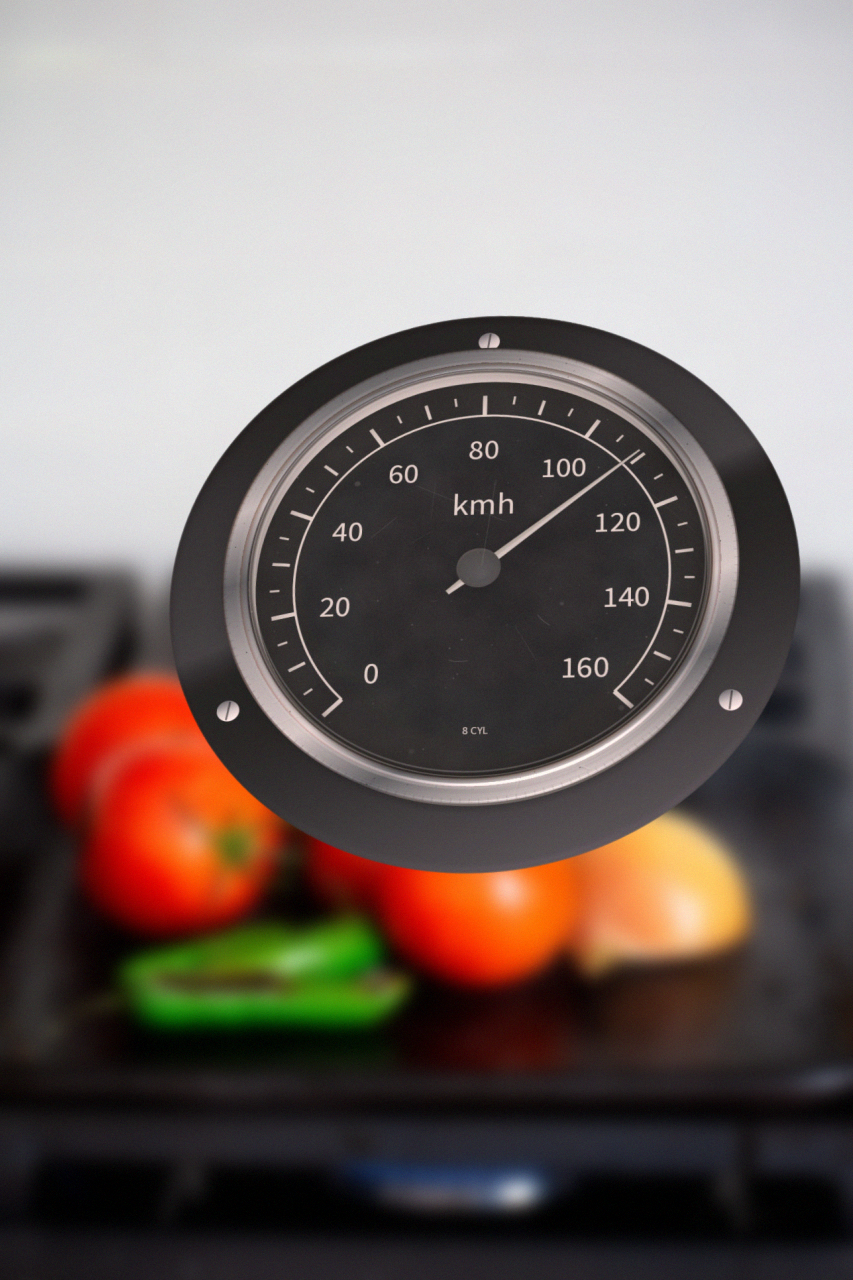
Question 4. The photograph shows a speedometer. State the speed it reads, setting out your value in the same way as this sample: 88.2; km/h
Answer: 110; km/h
